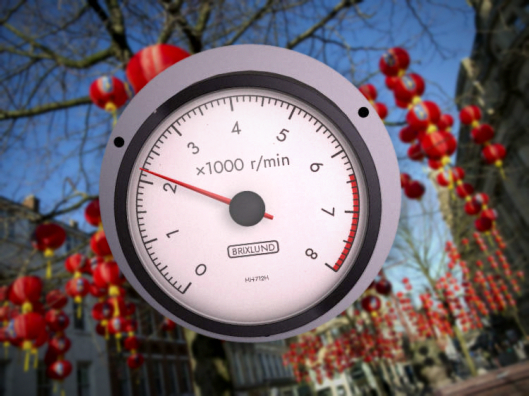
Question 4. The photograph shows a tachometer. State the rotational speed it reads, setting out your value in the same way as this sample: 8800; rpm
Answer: 2200; rpm
